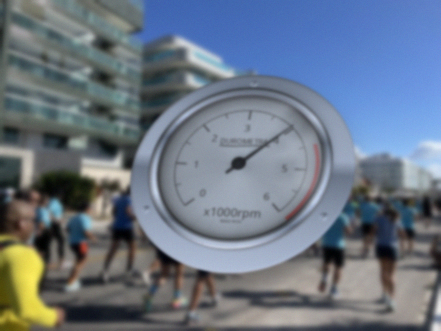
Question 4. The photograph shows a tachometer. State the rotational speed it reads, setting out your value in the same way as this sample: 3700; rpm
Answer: 4000; rpm
